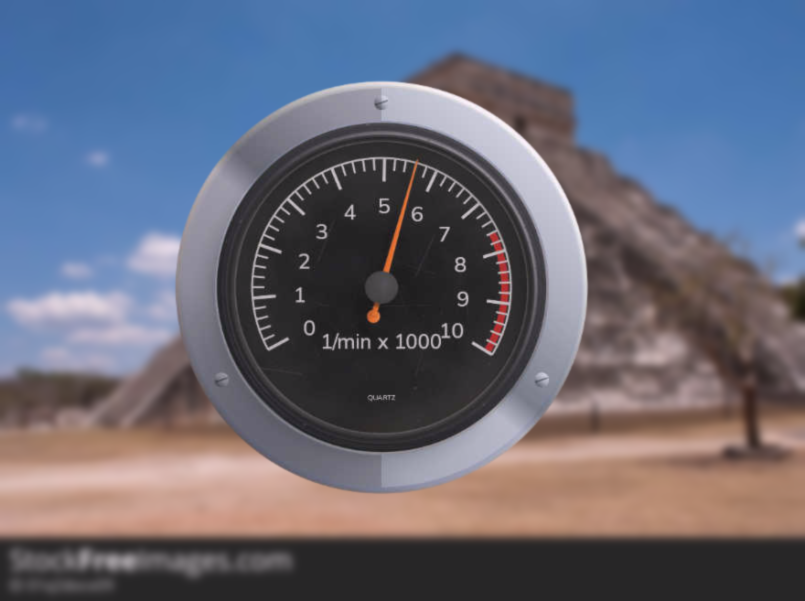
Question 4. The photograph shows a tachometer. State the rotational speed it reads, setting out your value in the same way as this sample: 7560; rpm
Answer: 5600; rpm
